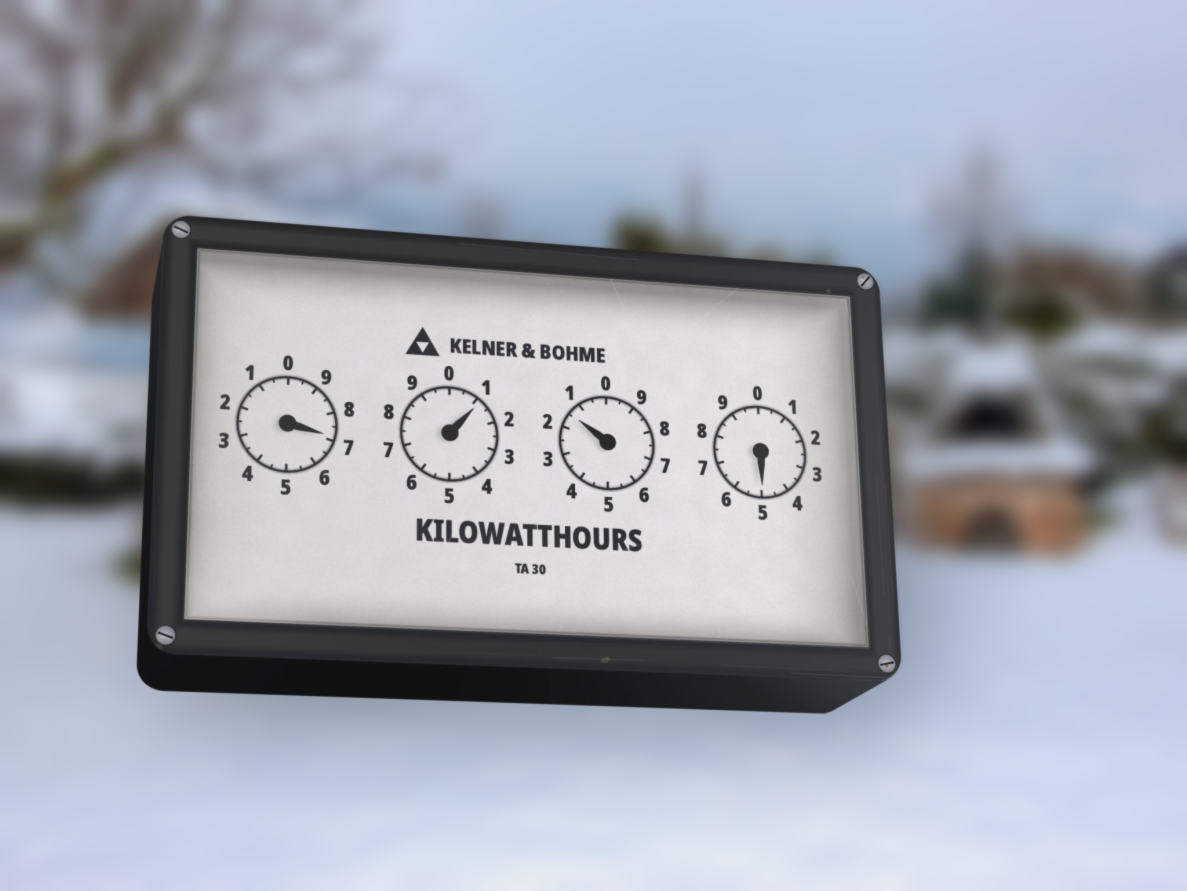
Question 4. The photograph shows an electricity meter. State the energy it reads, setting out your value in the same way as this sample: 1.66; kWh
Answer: 7115; kWh
